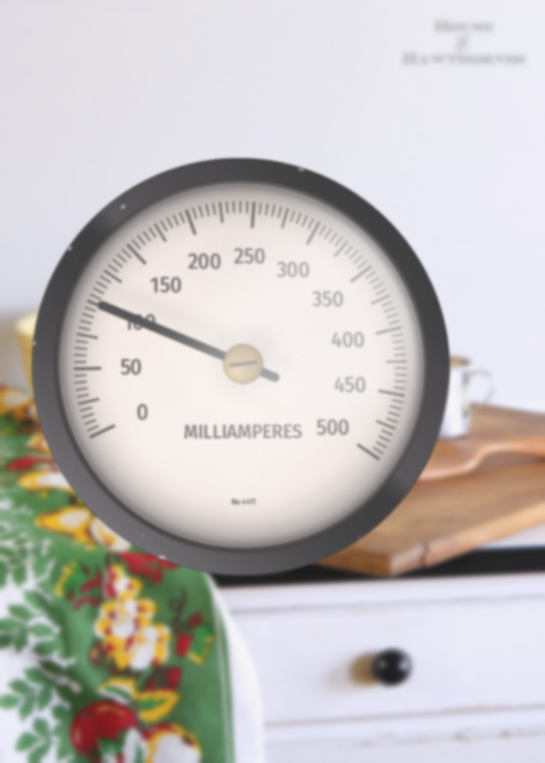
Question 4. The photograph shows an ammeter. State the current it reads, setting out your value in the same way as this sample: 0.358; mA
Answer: 100; mA
